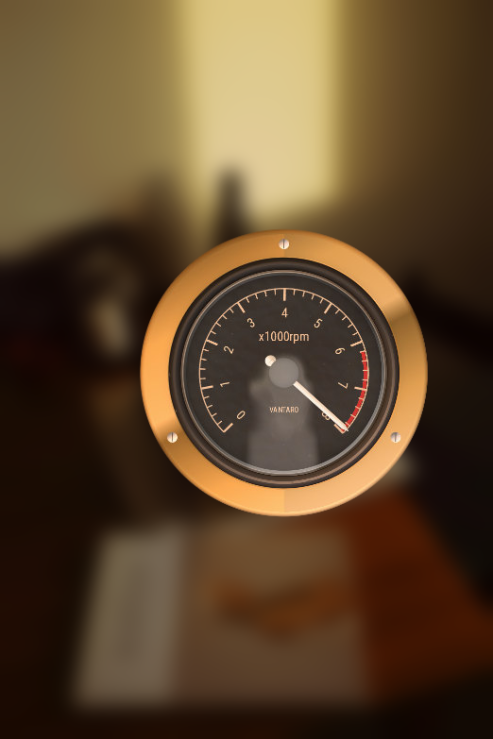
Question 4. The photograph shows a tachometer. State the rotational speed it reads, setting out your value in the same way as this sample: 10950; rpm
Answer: 7900; rpm
